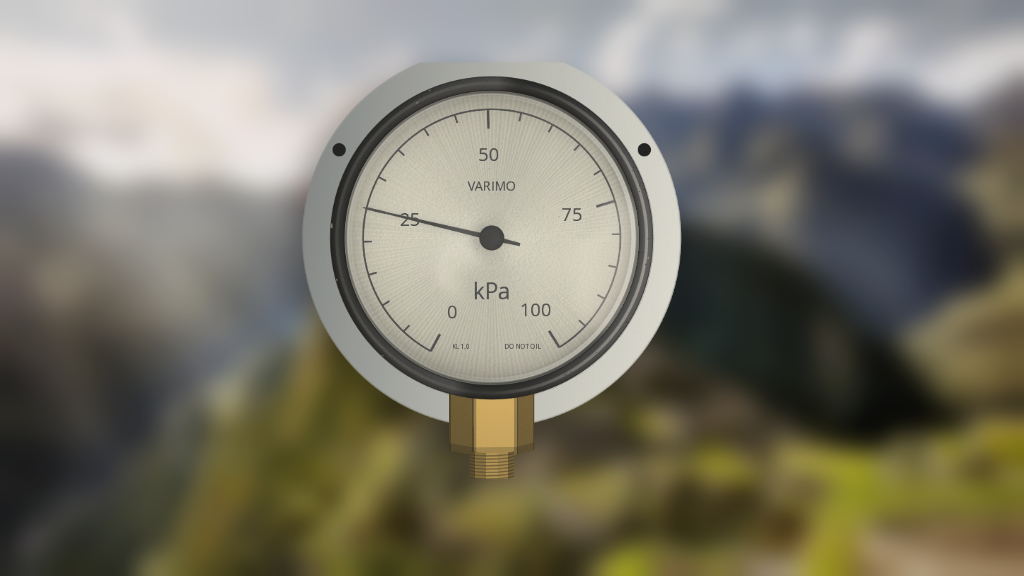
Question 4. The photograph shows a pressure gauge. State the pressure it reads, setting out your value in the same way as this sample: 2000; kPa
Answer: 25; kPa
